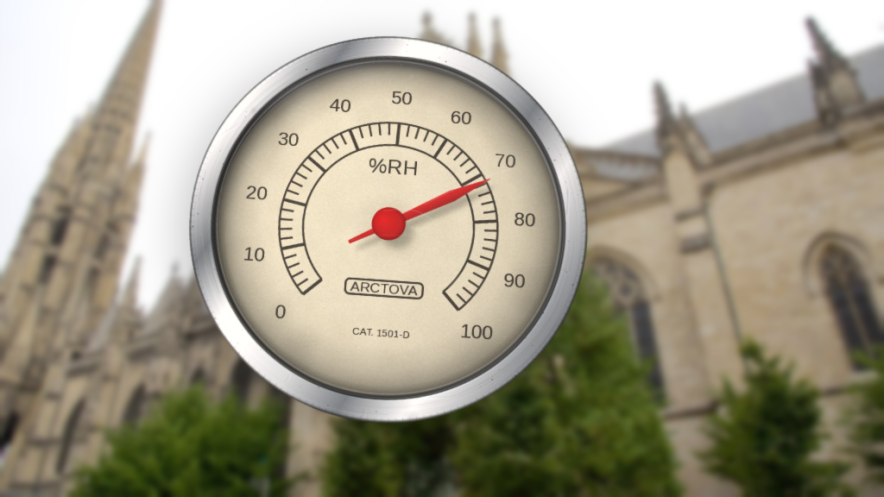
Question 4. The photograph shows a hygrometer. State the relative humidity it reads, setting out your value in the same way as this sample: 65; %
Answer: 72; %
